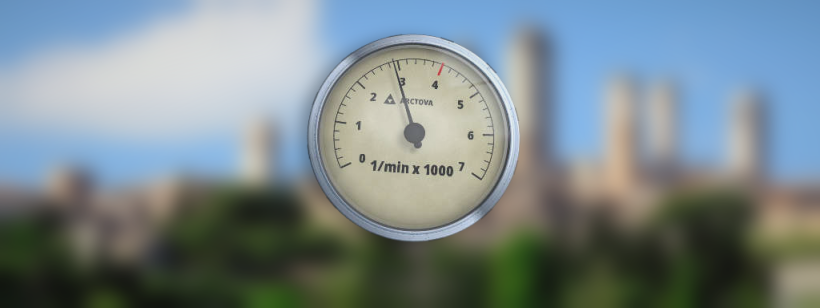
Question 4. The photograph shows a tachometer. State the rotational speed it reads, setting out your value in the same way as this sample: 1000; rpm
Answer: 2900; rpm
